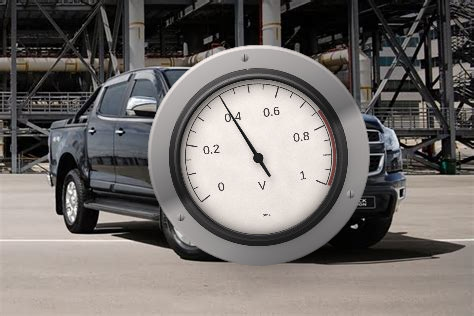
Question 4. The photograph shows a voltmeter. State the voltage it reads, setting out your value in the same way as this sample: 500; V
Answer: 0.4; V
